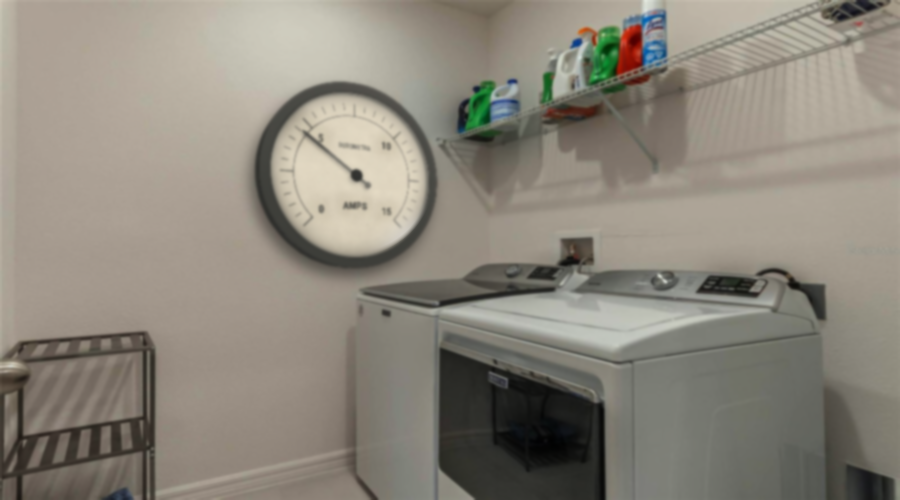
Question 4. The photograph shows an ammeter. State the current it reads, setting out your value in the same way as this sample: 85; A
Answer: 4.5; A
